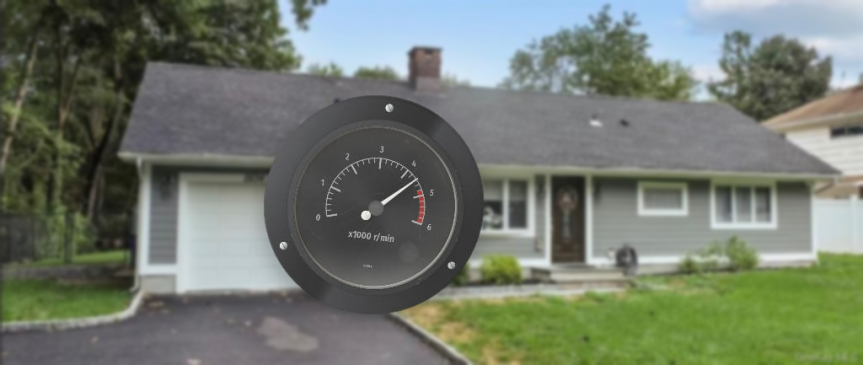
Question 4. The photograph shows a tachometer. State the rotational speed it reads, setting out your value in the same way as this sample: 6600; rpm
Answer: 4400; rpm
